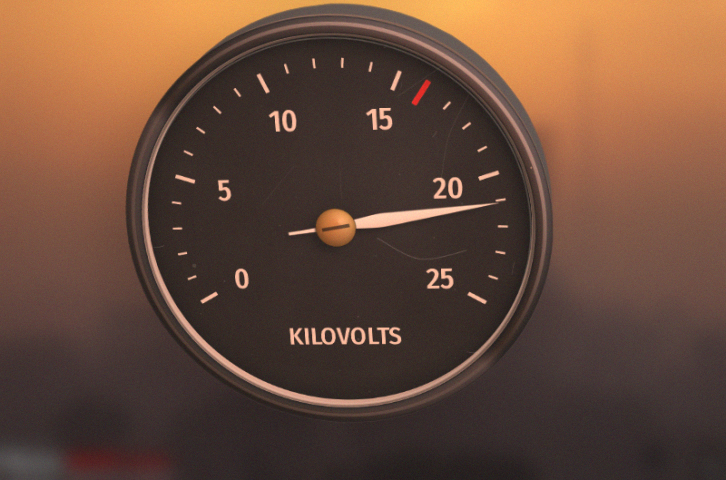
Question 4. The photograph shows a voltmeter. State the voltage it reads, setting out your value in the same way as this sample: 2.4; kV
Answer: 21; kV
